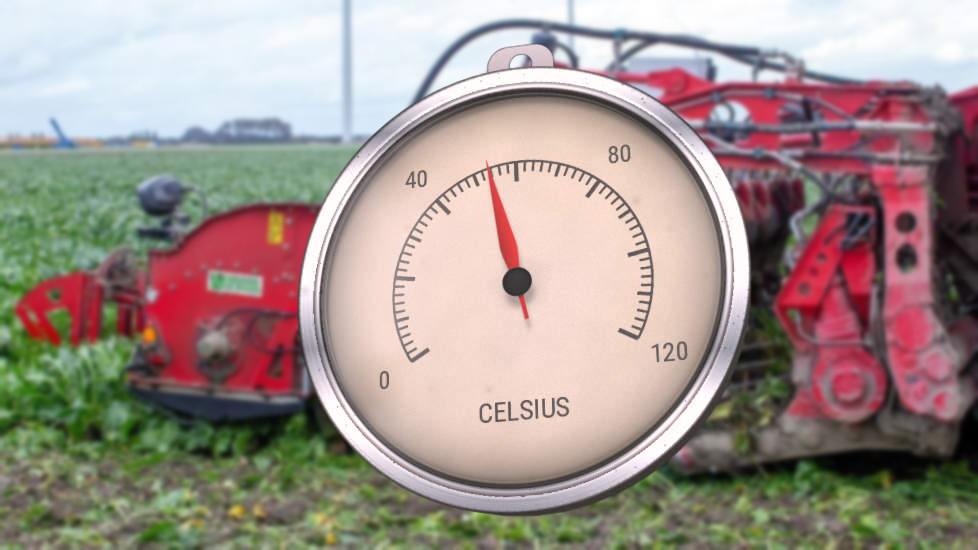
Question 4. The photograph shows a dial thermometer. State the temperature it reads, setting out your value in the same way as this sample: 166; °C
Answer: 54; °C
